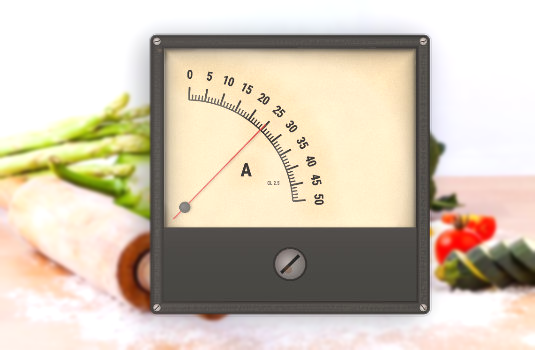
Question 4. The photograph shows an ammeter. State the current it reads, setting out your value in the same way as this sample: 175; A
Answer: 25; A
